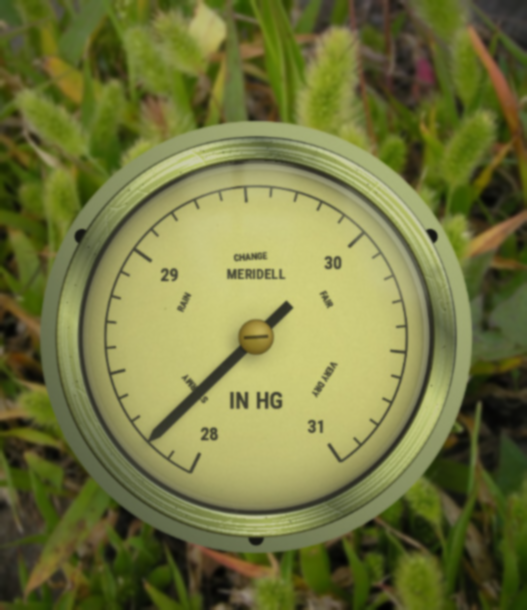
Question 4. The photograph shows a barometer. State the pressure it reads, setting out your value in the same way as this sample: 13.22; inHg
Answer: 28.2; inHg
